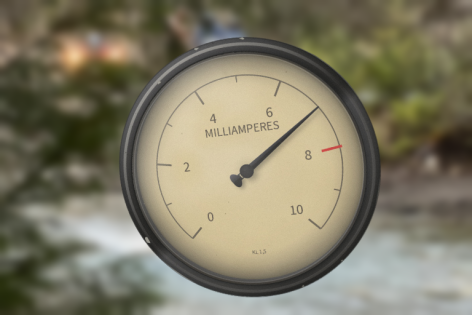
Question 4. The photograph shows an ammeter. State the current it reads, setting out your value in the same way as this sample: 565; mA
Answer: 7; mA
